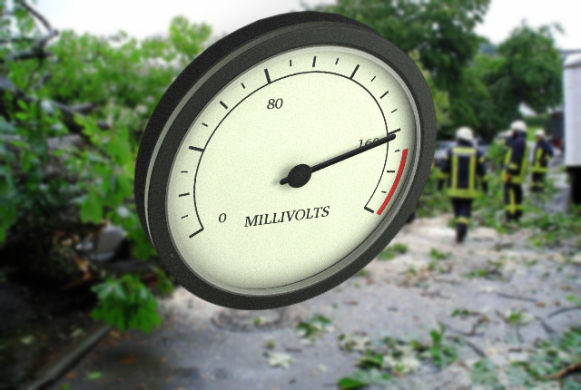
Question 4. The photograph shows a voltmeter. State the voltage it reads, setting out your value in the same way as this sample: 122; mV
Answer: 160; mV
